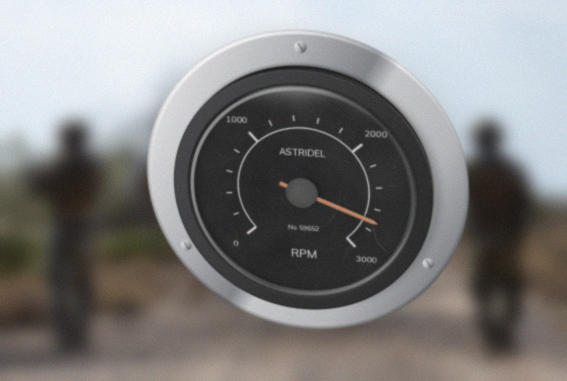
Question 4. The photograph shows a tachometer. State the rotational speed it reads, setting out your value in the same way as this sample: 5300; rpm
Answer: 2700; rpm
